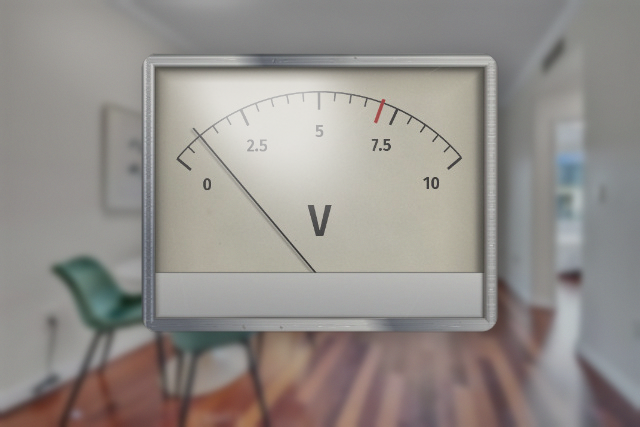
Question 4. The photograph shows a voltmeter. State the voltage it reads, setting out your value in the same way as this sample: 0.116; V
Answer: 1; V
